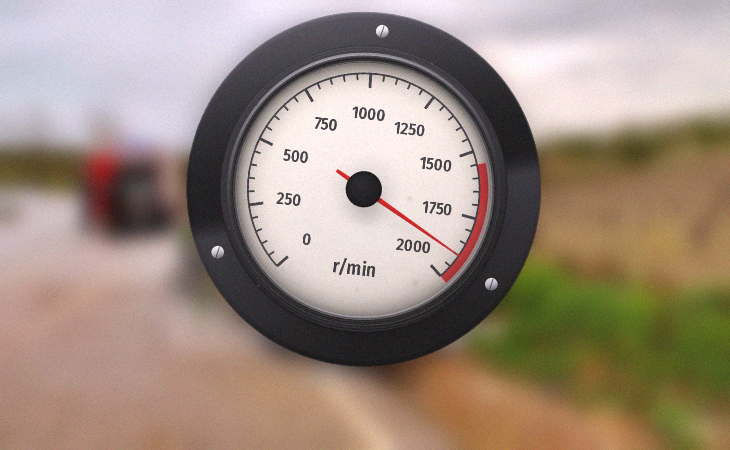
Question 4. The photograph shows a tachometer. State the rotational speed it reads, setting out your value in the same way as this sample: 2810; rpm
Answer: 1900; rpm
